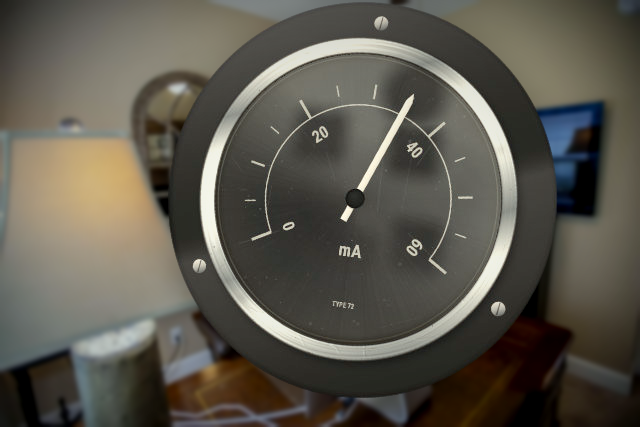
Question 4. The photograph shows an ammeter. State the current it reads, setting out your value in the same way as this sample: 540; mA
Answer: 35; mA
